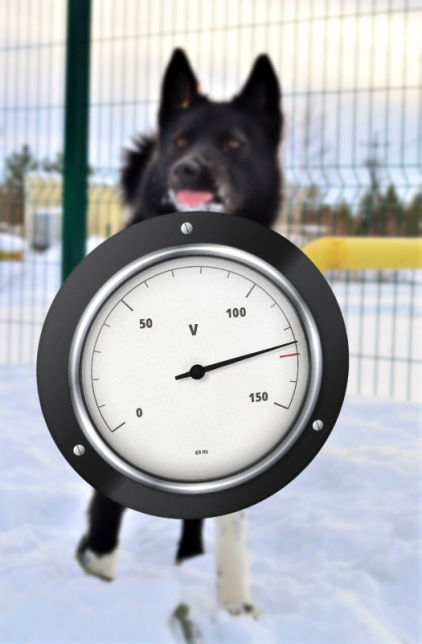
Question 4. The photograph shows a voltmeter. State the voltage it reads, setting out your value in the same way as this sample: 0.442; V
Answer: 125; V
